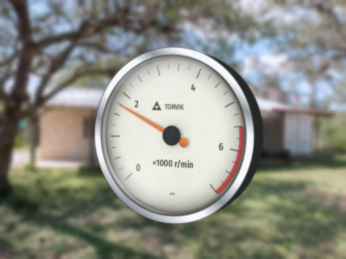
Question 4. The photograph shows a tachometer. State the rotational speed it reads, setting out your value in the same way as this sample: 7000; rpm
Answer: 1750; rpm
